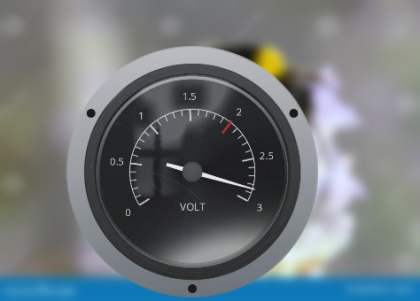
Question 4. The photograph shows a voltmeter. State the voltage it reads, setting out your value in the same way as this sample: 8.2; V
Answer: 2.85; V
